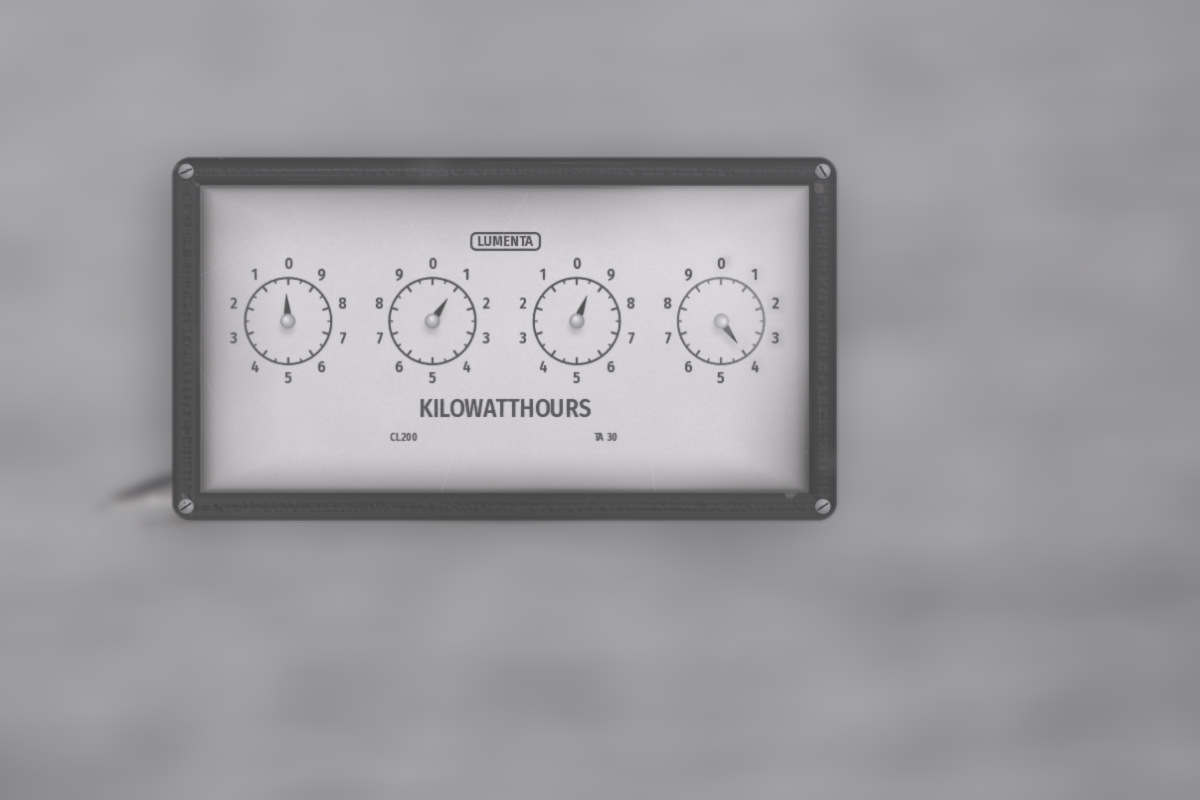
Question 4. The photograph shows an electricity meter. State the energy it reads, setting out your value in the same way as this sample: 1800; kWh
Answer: 94; kWh
